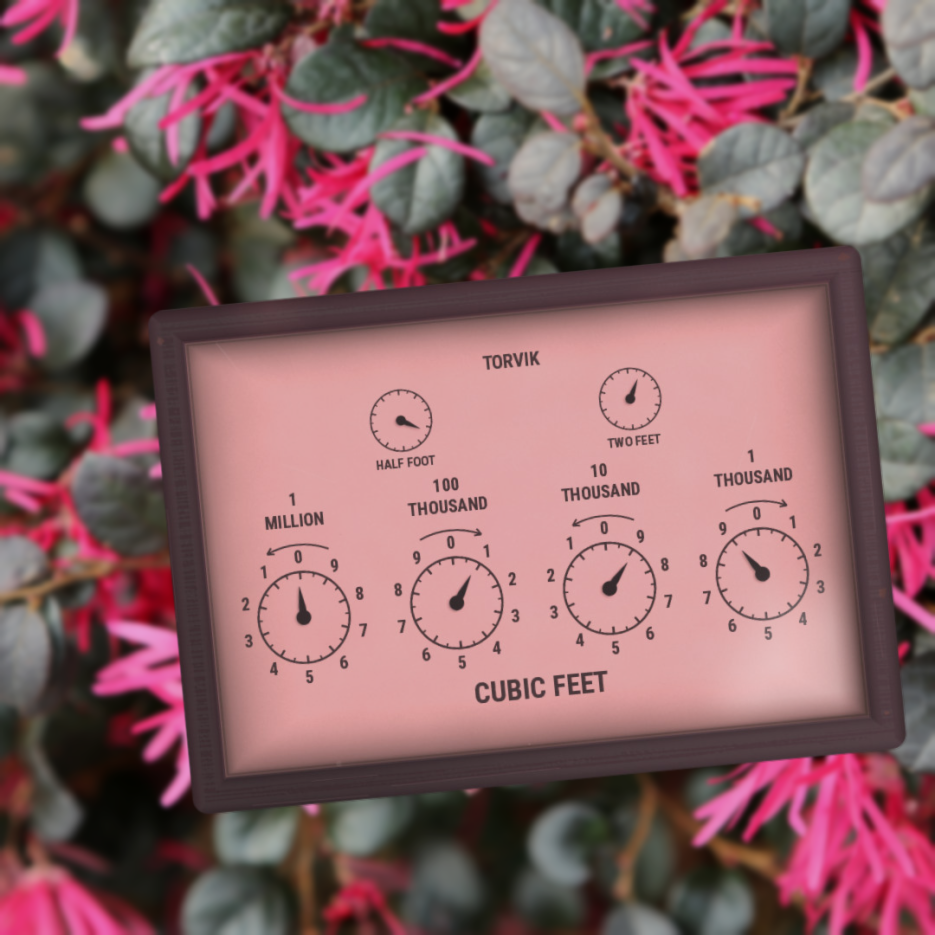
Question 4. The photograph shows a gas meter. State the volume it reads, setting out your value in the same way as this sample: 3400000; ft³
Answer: 8900; ft³
